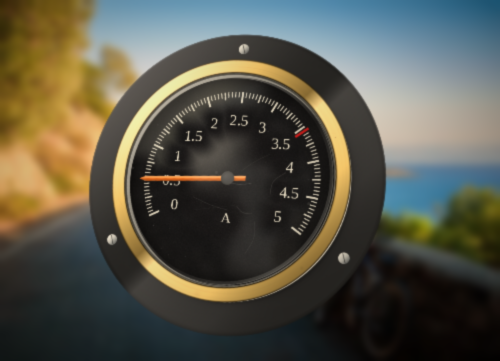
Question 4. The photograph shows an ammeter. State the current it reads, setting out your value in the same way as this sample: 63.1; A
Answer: 0.5; A
